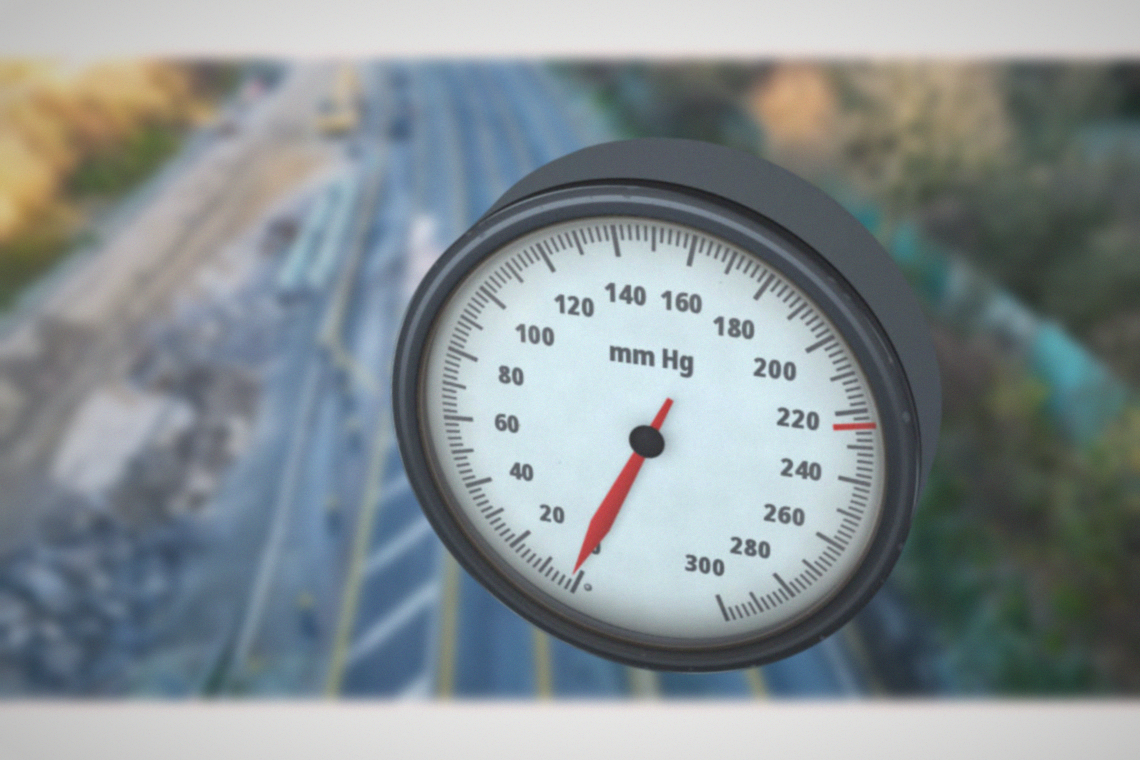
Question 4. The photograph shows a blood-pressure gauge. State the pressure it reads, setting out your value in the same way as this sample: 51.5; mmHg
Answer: 2; mmHg
